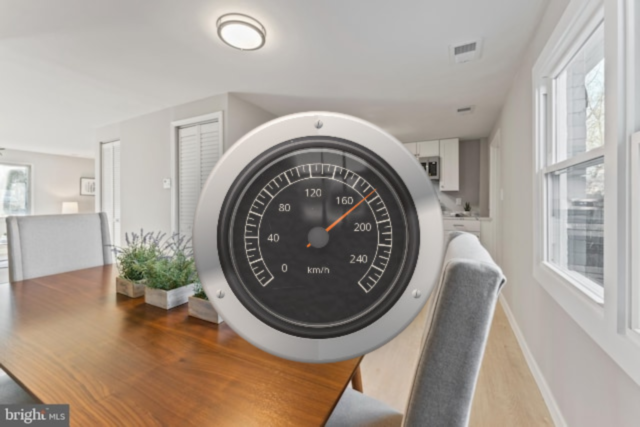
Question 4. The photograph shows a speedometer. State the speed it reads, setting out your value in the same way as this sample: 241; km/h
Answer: 175; km/h
